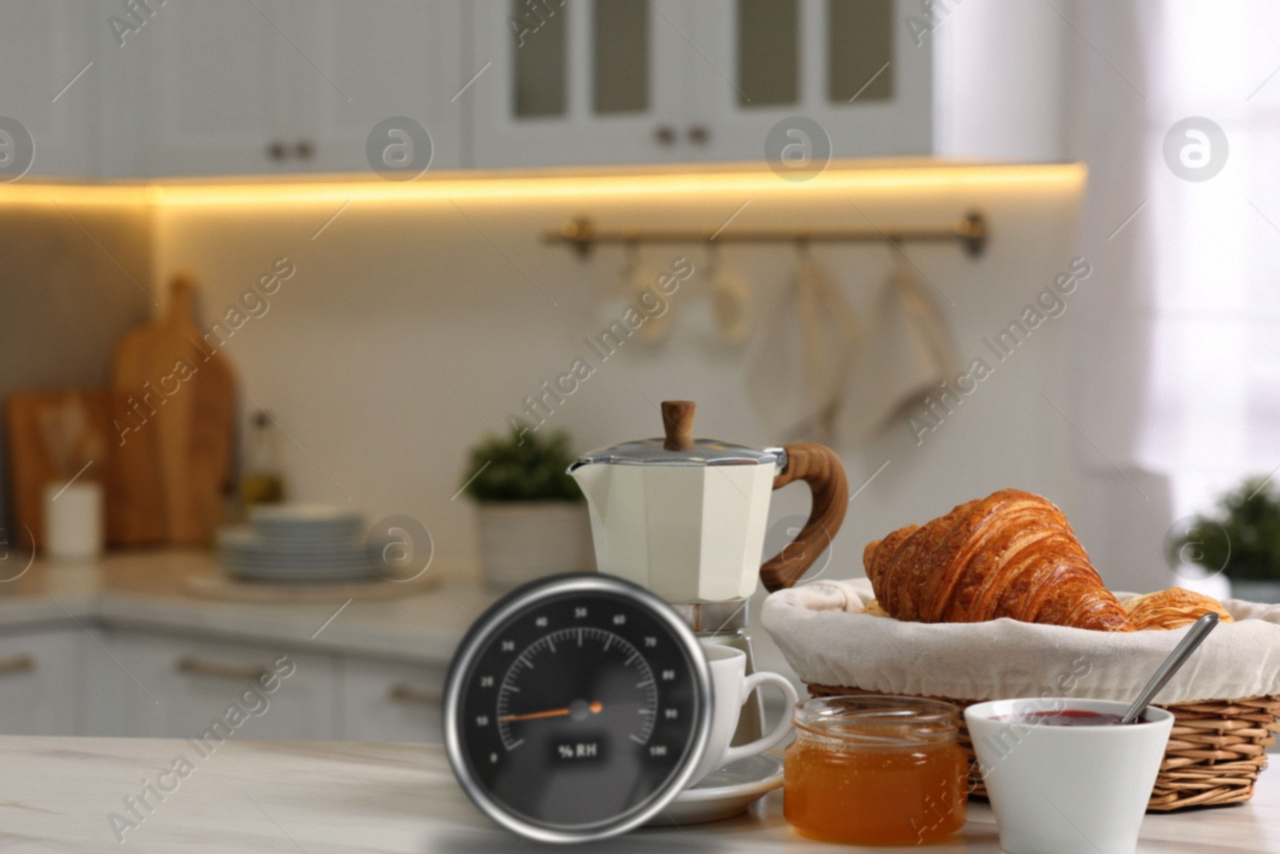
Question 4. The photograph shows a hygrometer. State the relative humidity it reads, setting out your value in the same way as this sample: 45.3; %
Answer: 10; %
